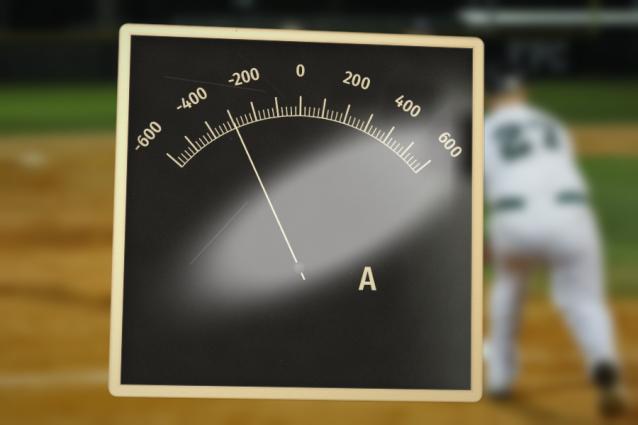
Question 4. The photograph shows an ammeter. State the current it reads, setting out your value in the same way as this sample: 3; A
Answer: -300; A
